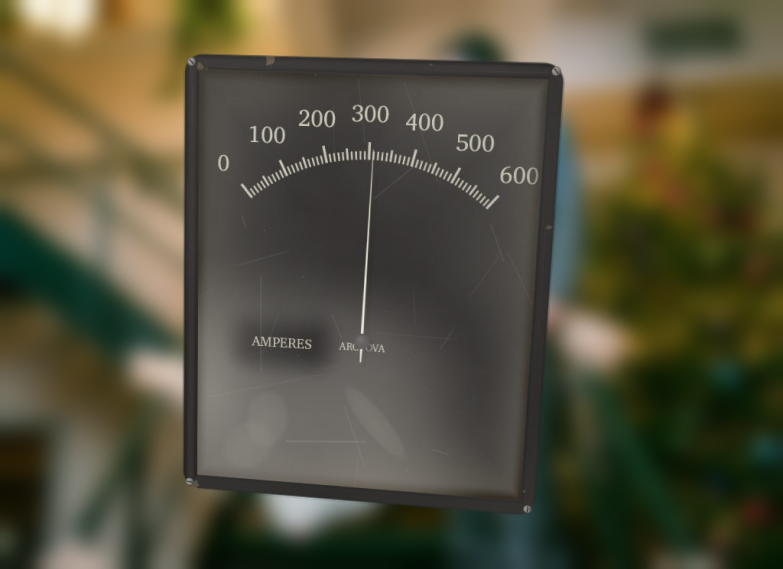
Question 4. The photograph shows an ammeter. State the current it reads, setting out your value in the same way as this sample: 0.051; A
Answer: 310; A
